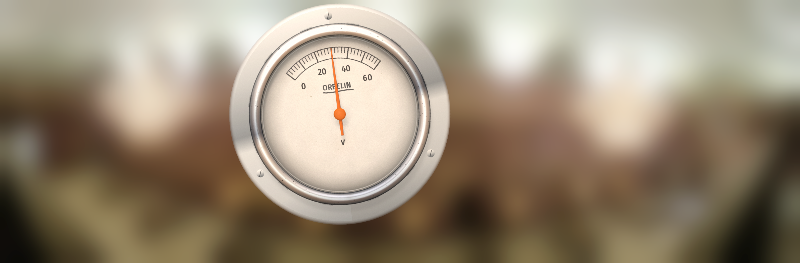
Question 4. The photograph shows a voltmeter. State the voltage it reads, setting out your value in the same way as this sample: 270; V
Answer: 30; V
